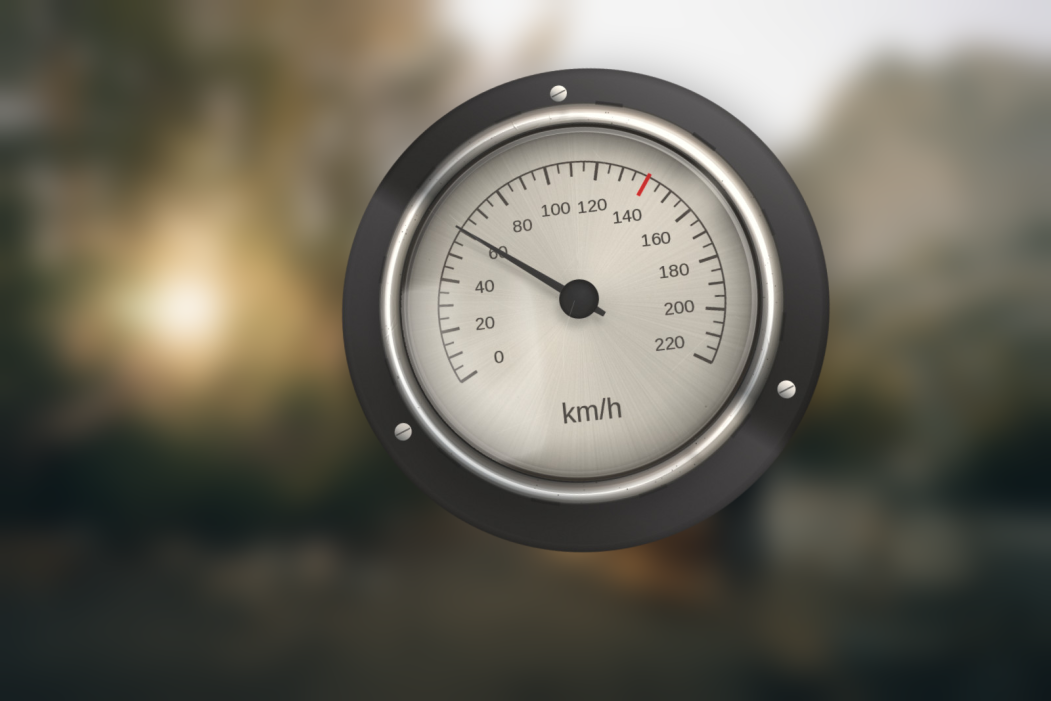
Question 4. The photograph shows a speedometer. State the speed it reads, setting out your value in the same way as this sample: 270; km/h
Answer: 60; km/h
